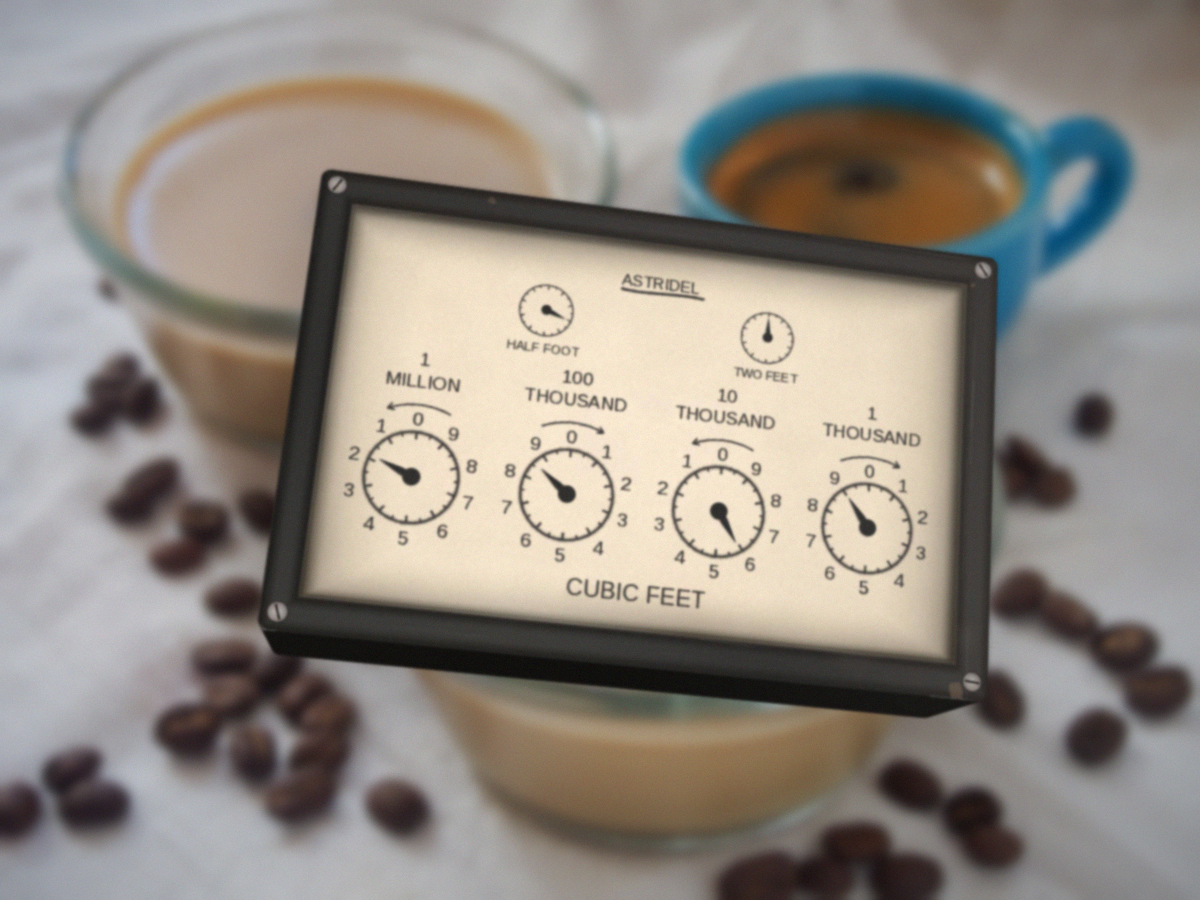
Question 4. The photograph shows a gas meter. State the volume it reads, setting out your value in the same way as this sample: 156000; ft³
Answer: 185900; ft³
